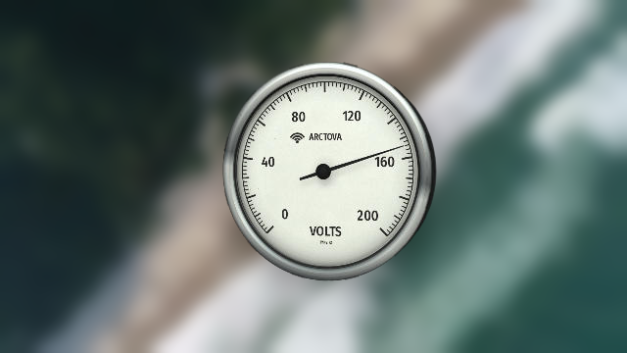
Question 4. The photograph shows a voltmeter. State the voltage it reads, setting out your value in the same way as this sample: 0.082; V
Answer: 154; V
